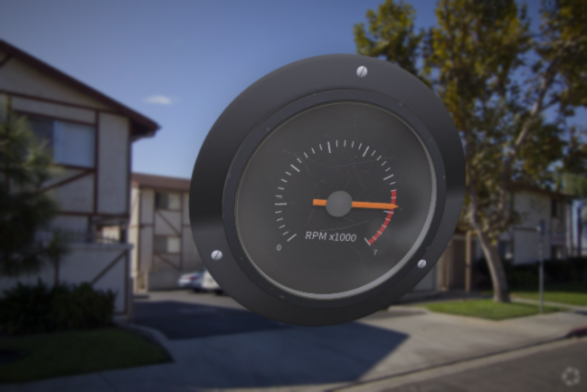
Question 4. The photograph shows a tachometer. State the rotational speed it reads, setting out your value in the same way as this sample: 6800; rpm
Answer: 5800; rpm
